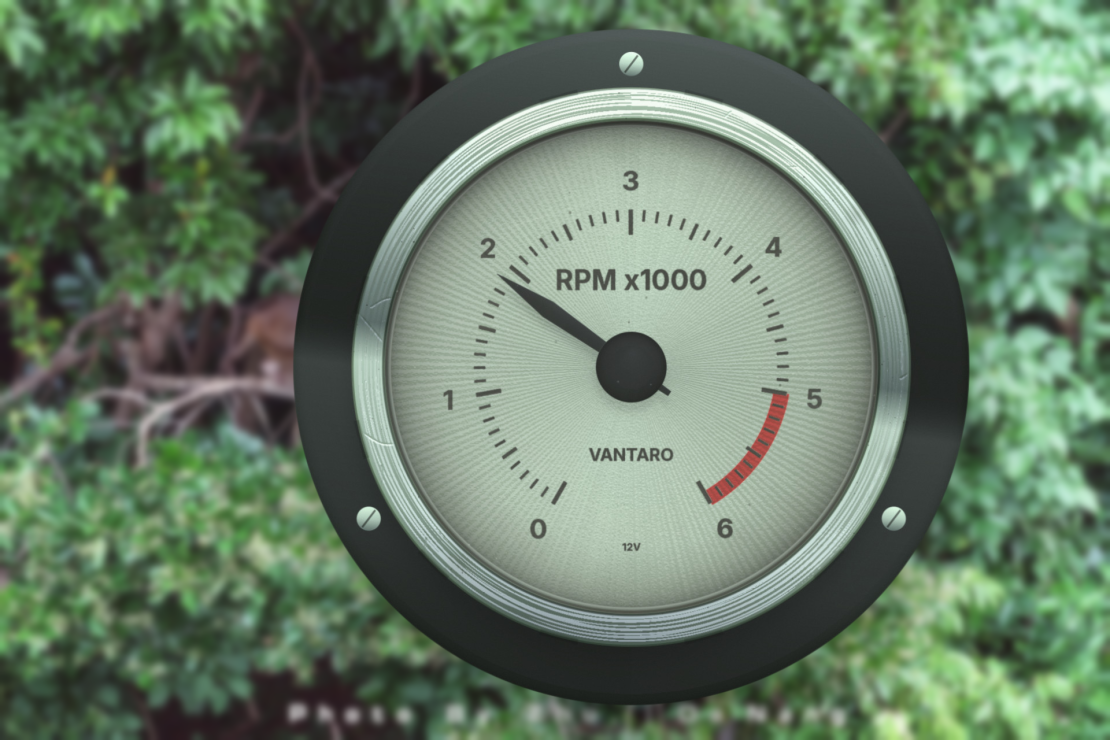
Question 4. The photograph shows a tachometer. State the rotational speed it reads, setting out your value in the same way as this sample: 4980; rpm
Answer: 1900; rpm
